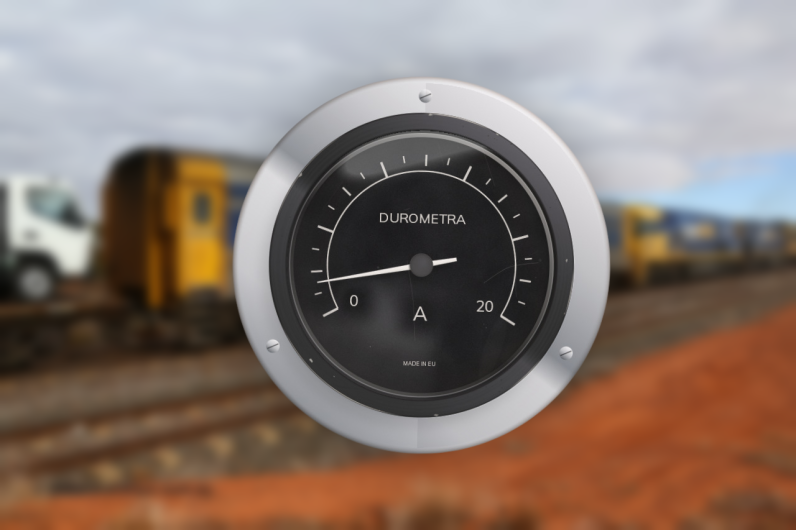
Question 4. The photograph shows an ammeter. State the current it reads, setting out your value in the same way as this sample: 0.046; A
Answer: 1.5; A
